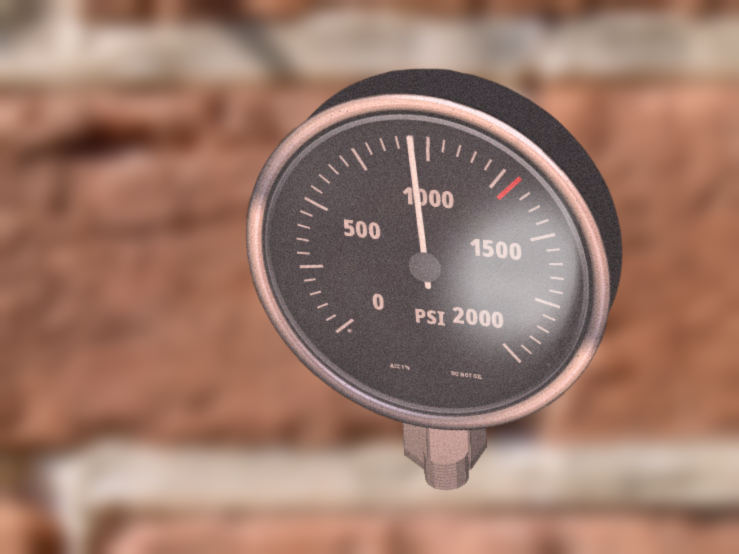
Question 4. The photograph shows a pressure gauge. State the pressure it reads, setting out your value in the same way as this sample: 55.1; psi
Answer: 950; psi
